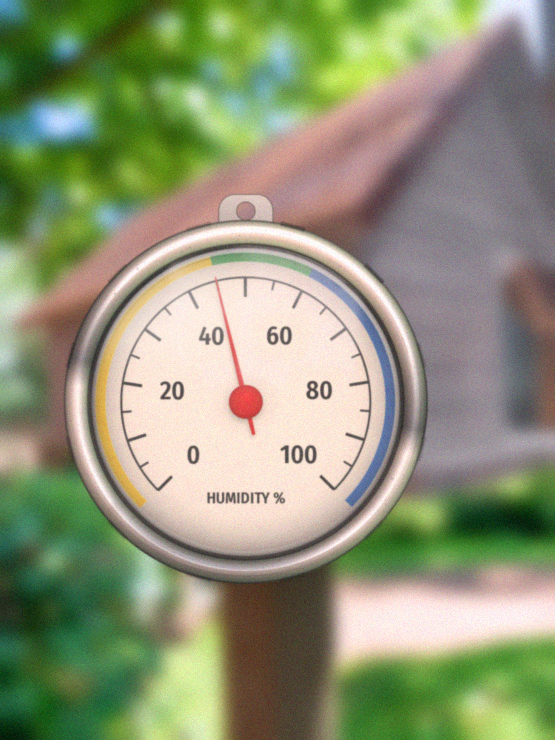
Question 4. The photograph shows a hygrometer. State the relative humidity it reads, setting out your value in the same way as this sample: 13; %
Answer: 45; %
